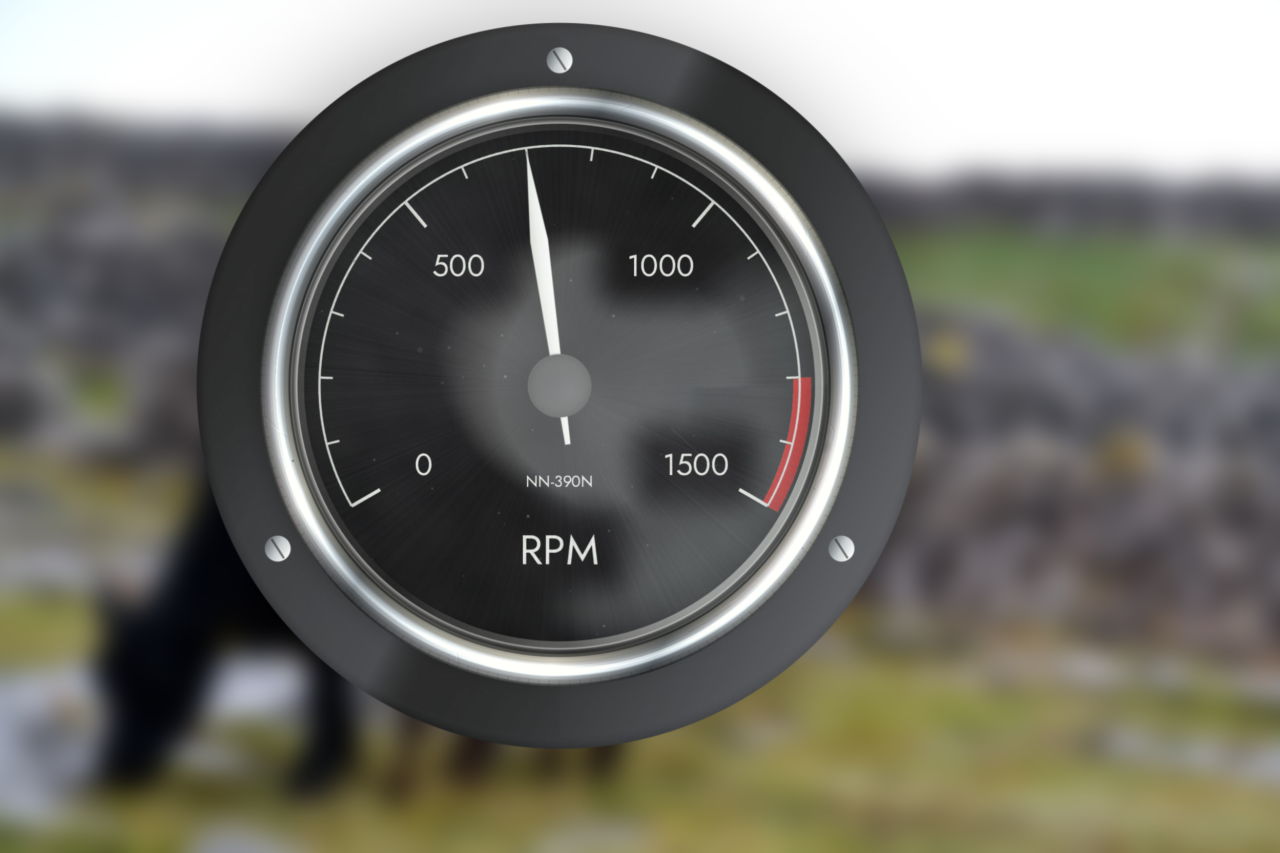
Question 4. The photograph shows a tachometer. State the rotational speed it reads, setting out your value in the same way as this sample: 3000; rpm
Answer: 700; rpm
